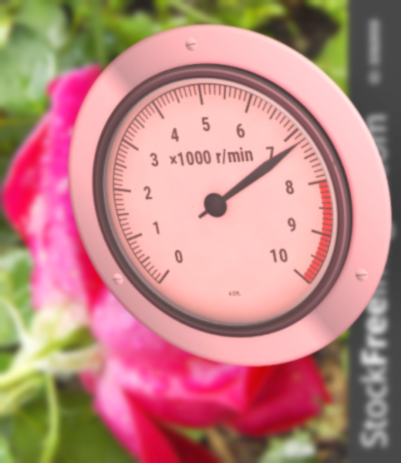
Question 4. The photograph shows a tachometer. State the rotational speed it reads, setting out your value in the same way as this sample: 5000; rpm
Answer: 7200; rpm
